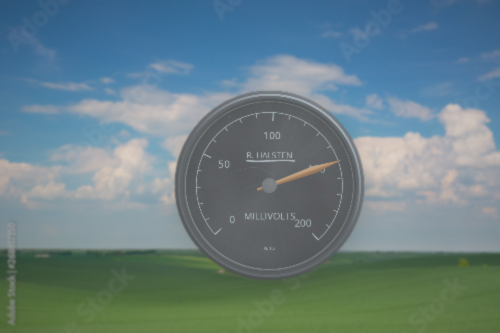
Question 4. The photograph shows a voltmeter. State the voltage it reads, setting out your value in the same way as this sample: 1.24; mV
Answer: 150; mV
